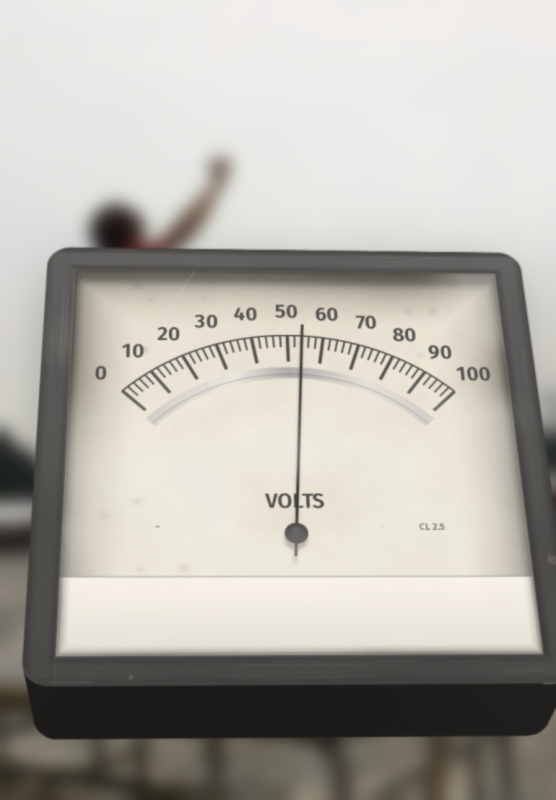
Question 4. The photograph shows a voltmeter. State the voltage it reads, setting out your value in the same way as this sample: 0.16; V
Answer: 54; V
